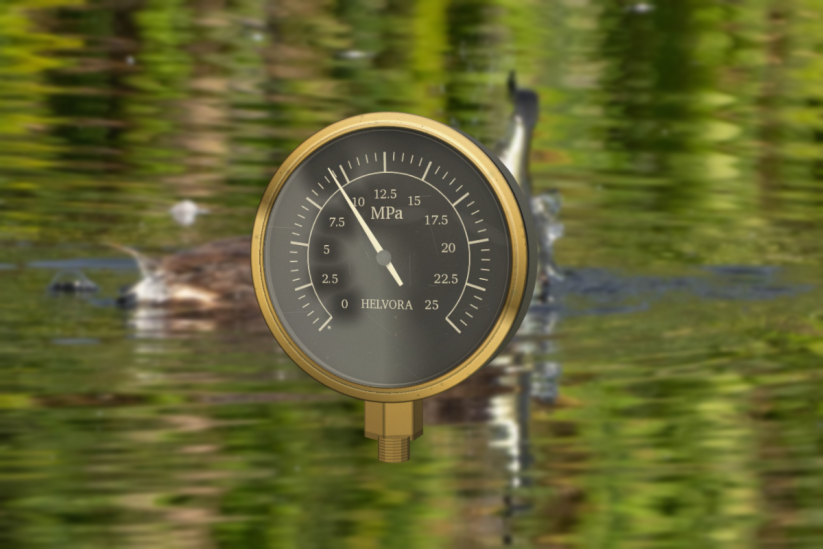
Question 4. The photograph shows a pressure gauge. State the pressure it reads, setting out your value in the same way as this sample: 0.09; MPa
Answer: 9.5; MPa
